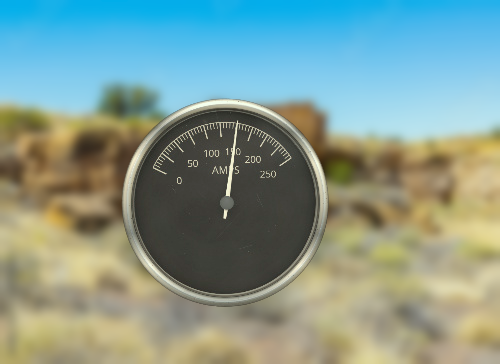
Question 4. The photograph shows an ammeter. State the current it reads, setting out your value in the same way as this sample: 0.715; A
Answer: 150; A
